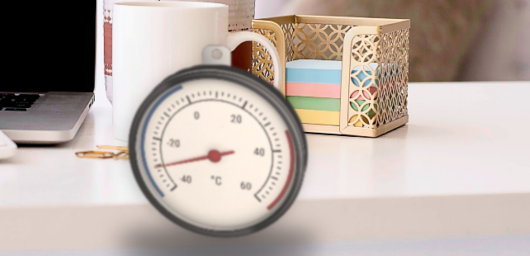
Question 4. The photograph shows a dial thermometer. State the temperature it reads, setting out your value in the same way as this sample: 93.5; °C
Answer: -30; °C
